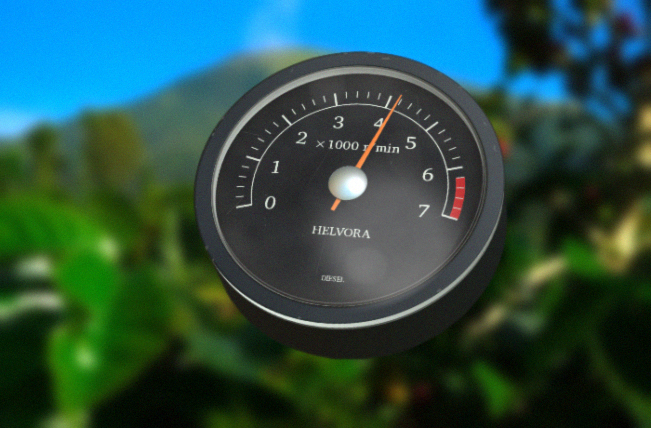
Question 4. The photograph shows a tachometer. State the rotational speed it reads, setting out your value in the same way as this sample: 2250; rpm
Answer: 4200; rpm
